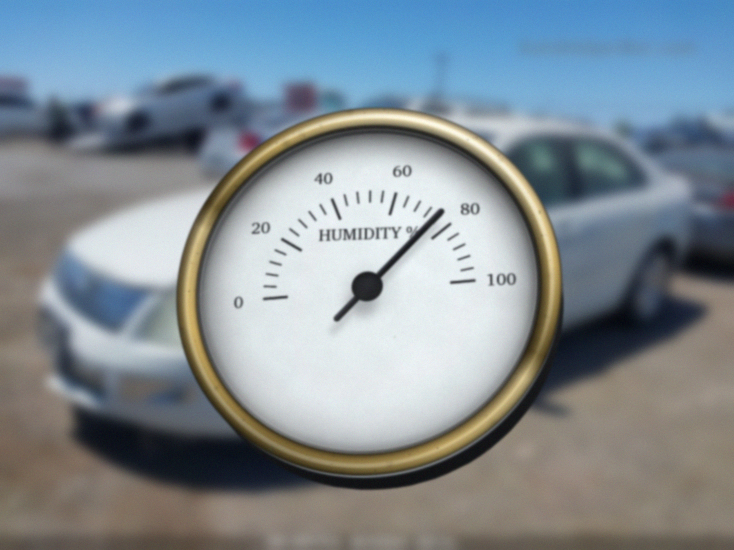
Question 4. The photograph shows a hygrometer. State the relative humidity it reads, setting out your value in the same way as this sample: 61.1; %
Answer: 76; %
